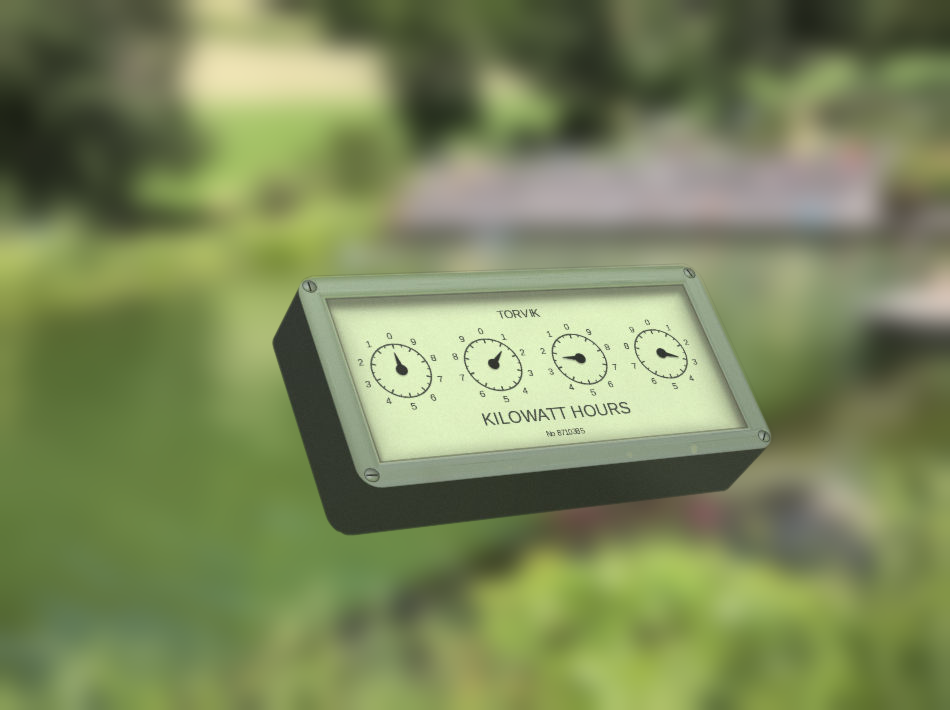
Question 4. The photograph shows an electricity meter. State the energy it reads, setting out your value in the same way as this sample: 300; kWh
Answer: 123; kWh
